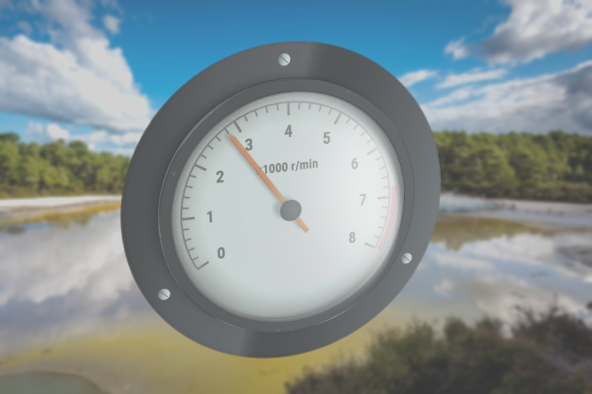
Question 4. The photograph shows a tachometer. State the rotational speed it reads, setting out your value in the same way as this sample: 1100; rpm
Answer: 2800; rpm
